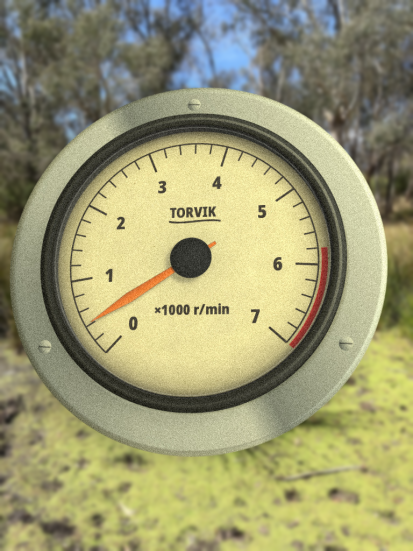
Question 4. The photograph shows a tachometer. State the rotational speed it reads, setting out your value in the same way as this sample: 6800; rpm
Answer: 400; rpm
